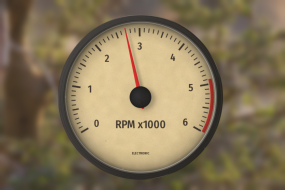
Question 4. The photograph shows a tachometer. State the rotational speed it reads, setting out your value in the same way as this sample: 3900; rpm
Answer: 2700; rpm
